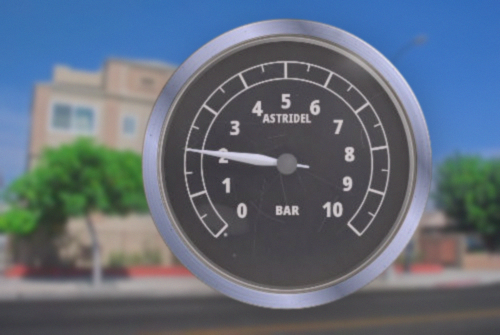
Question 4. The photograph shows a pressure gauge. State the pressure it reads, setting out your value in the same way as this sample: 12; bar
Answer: 2; bar
